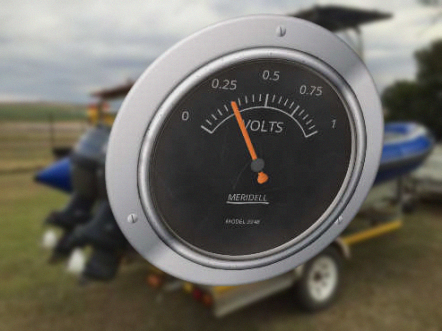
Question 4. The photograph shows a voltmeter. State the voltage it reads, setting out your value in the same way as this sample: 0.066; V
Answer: 0.25; V
